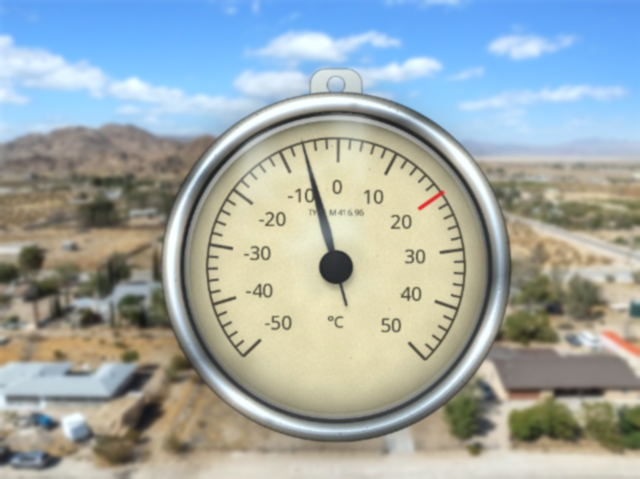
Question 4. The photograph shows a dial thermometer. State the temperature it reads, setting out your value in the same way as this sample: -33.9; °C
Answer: -6; °C
